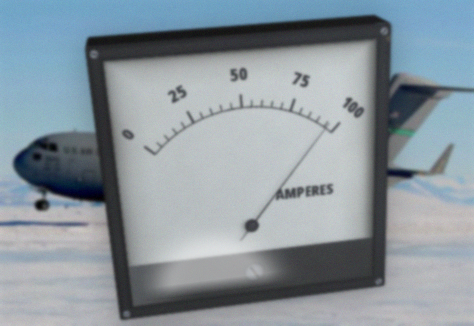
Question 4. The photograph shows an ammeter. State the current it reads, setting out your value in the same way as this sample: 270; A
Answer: 95; A
